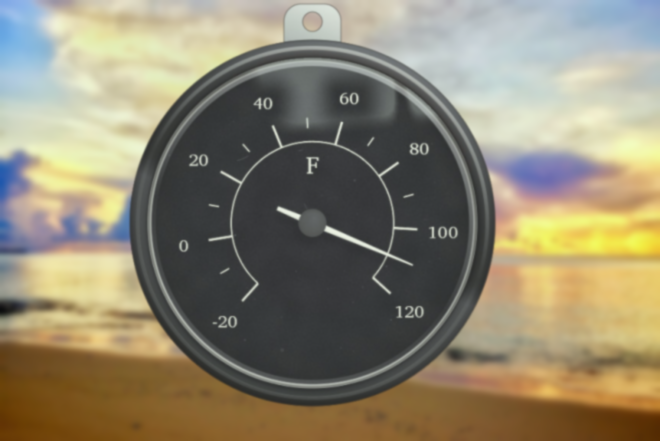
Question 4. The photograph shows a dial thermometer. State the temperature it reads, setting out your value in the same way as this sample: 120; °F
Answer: 110; °F
